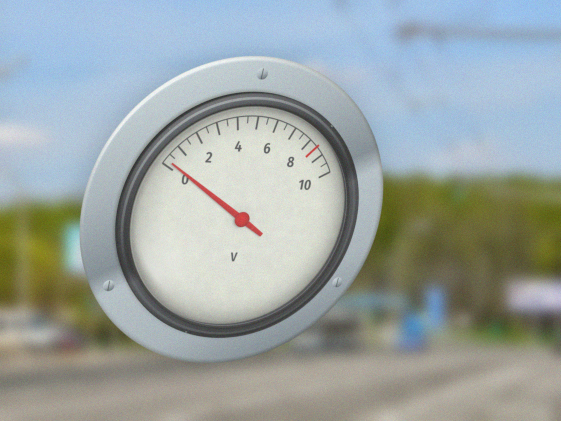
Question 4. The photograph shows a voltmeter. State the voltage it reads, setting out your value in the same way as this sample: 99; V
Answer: 0.25; V
